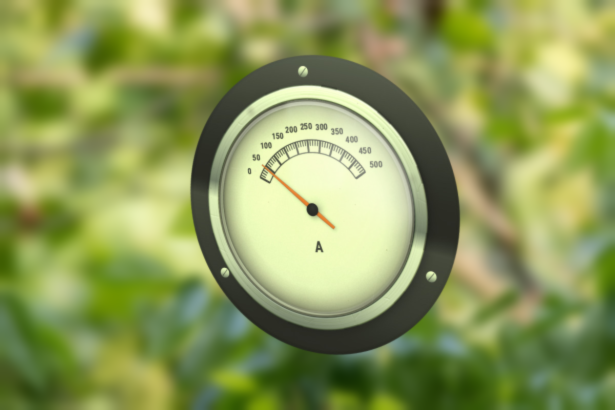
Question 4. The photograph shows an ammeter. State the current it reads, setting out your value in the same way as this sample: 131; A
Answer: 50; A
